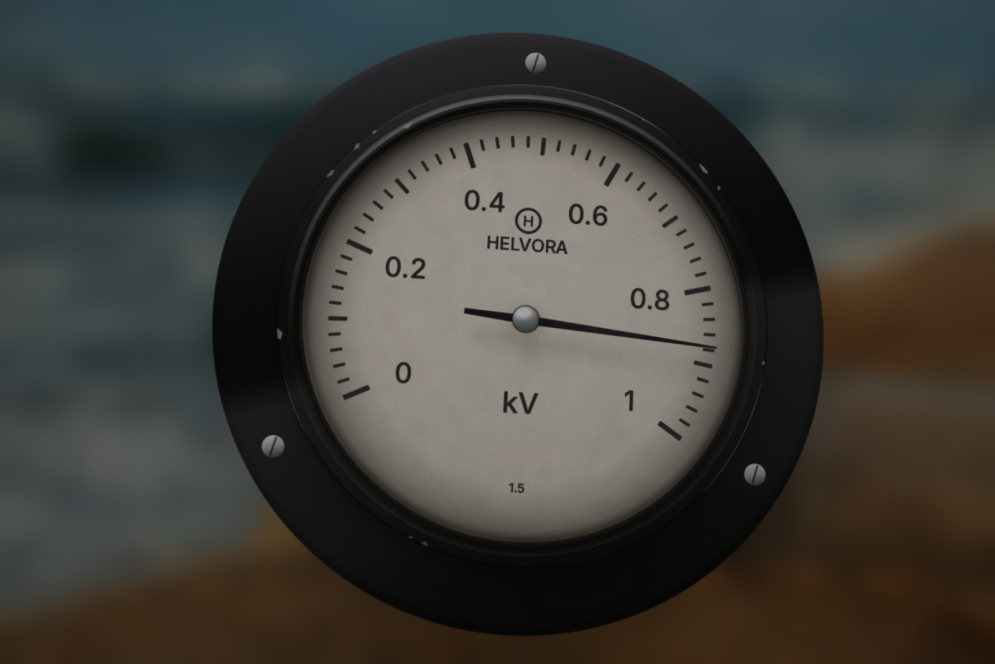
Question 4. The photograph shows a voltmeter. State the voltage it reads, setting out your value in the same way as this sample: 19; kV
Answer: 0.88; kV
